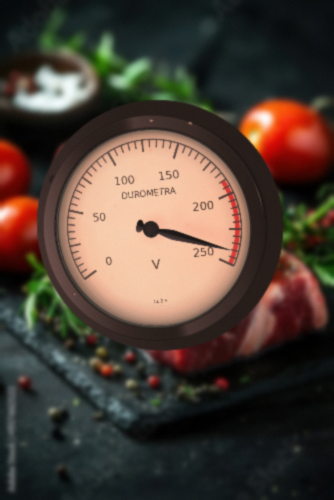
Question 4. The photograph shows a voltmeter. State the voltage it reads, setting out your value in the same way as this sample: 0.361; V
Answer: 240; V
